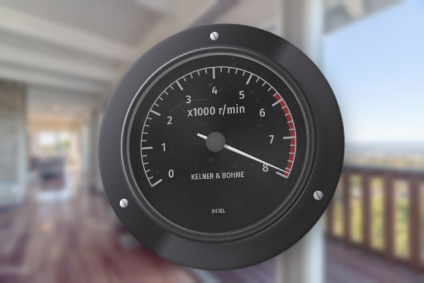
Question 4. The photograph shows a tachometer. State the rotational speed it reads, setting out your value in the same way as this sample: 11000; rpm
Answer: 7900; rpm
